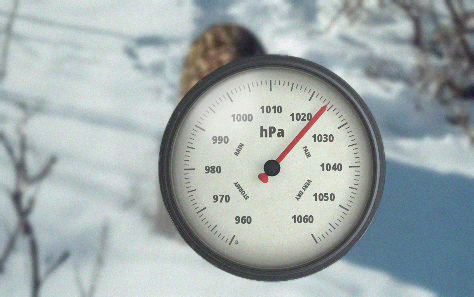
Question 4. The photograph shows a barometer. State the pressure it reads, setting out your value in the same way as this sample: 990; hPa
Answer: 1024; hPa
